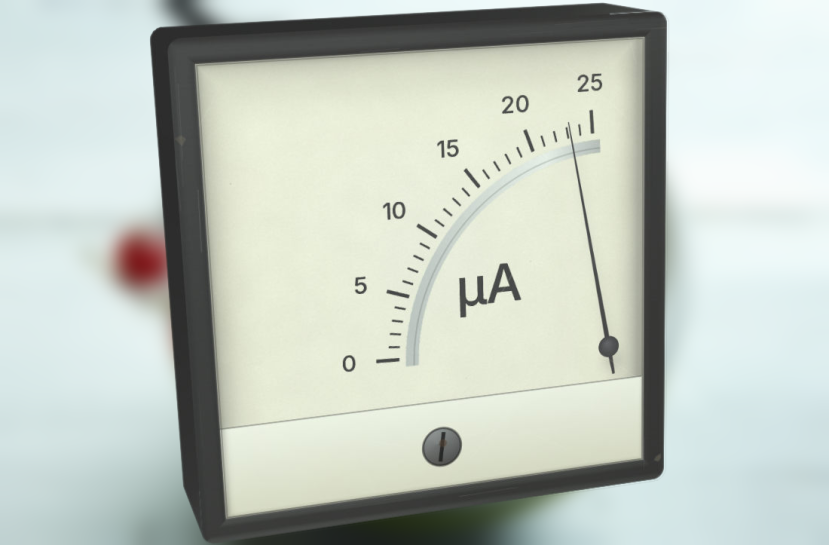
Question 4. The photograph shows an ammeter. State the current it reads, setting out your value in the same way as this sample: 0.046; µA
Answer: 23; µA
